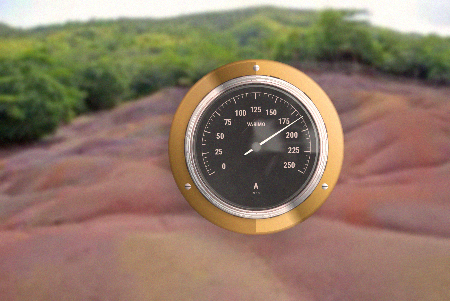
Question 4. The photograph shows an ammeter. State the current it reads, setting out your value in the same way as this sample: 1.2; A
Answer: 185; A
